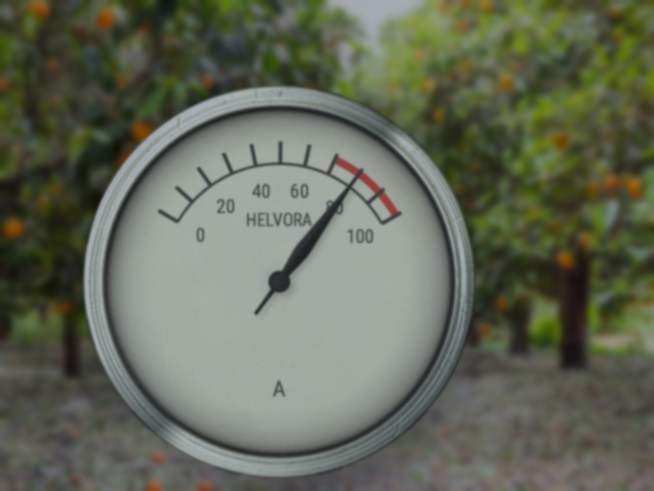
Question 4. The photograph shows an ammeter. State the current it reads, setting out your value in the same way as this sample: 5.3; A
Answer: 80; A
